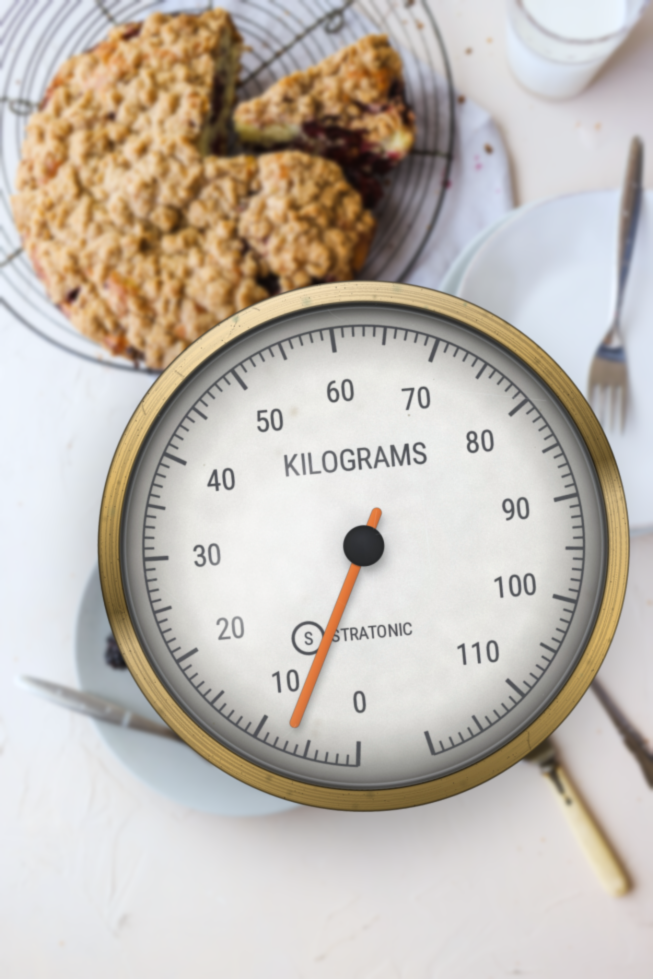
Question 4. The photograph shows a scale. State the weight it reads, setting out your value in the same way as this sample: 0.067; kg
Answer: 7; kg
